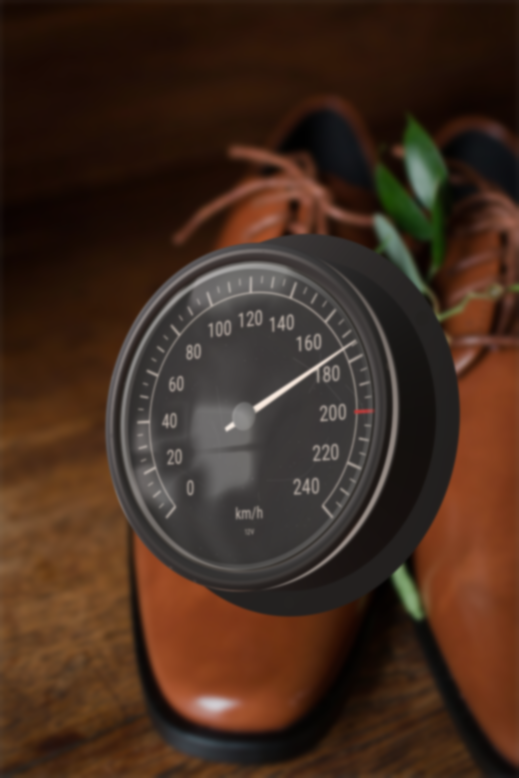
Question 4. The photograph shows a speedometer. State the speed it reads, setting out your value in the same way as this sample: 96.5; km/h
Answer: 175; km/h
